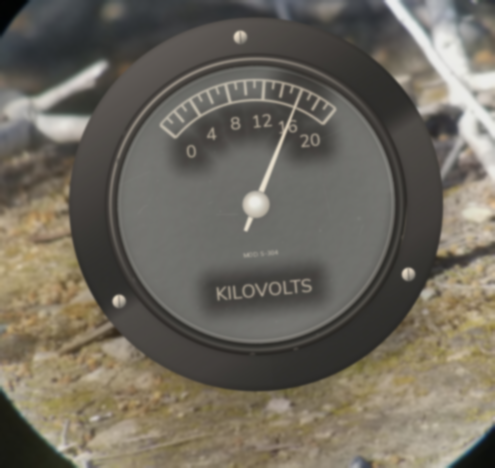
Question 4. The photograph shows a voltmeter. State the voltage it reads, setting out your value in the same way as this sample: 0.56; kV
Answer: 16; kV
